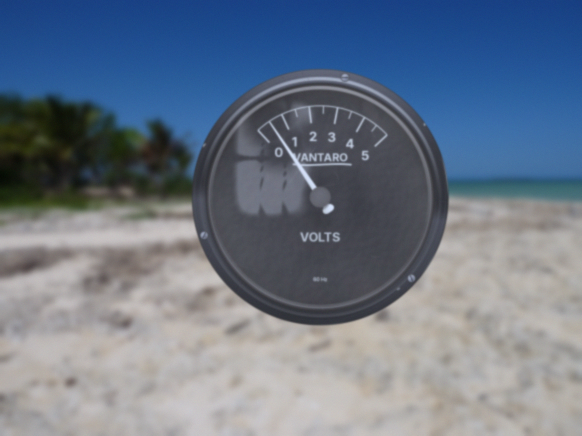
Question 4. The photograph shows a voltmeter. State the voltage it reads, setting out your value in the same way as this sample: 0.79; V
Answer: 0.5; V
